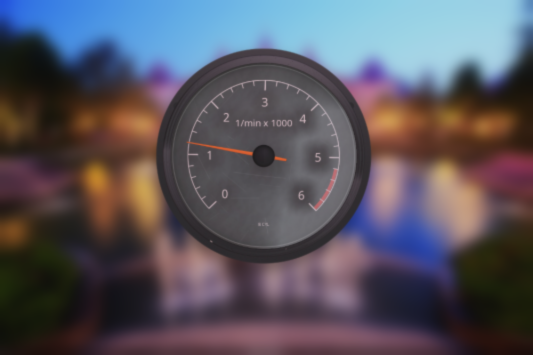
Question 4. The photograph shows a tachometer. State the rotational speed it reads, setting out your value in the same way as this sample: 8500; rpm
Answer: 1200; rpm
